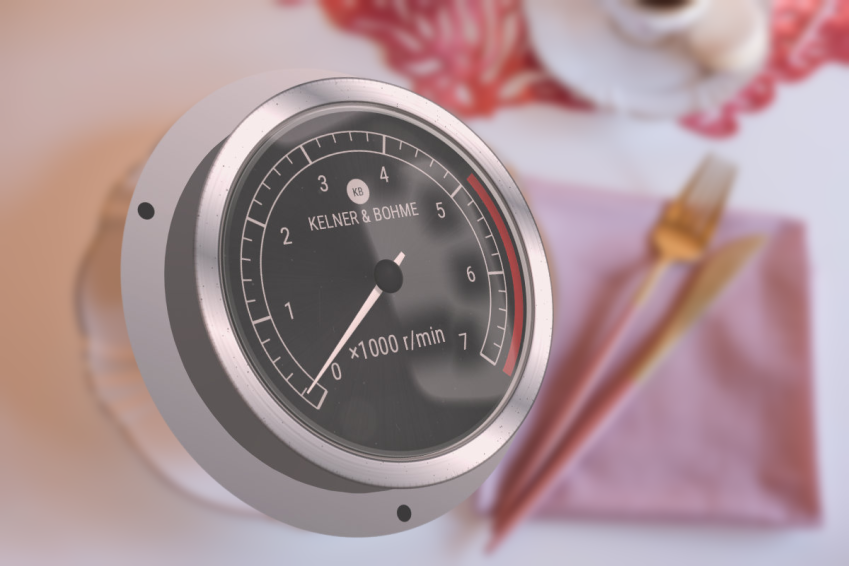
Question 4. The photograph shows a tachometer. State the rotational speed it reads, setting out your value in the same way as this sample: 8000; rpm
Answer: 200; rpm
